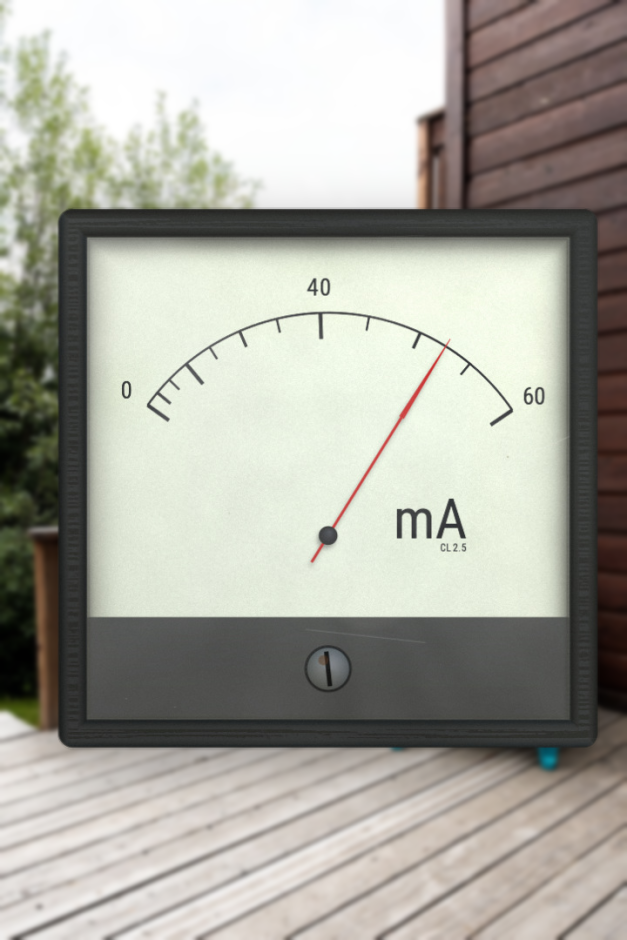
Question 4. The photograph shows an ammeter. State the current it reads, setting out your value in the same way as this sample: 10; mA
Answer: 52.5; mA
